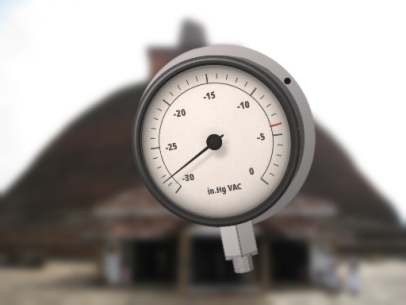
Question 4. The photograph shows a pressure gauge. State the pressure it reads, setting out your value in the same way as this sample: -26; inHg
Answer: -28.5; inHg
